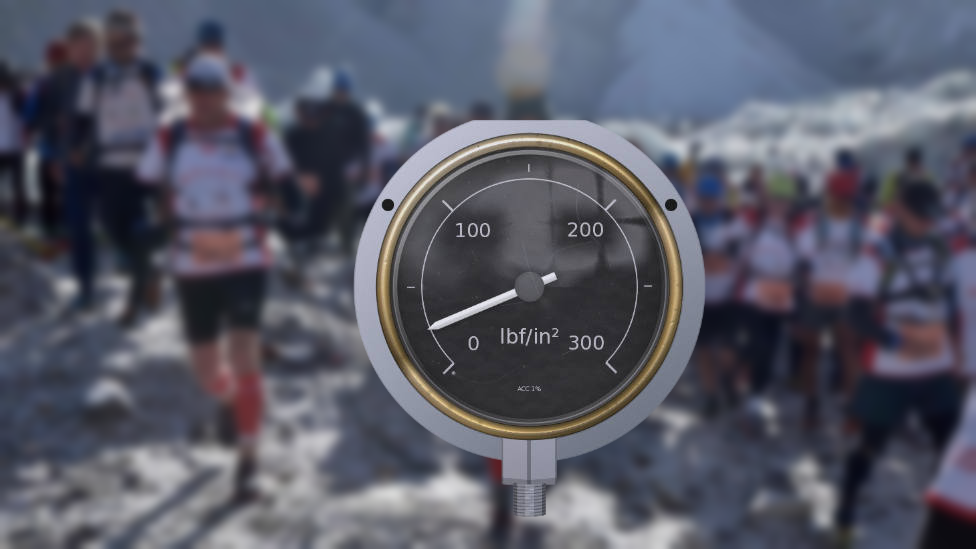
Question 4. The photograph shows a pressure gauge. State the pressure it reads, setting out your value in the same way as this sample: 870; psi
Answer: 25; psi
